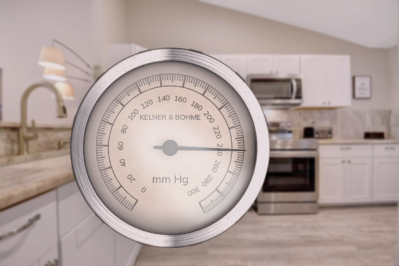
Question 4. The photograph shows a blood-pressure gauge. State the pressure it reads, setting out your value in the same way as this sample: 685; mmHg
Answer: 240; mmHg
